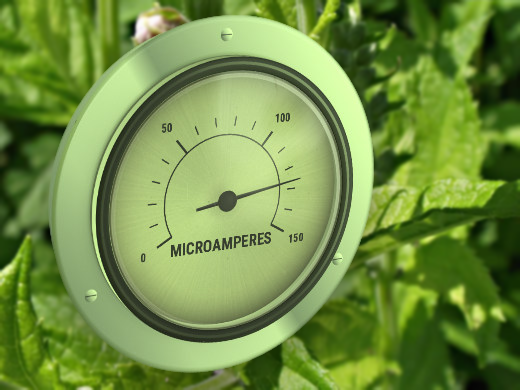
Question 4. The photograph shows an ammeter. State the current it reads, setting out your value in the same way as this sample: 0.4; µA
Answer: 125; µA
